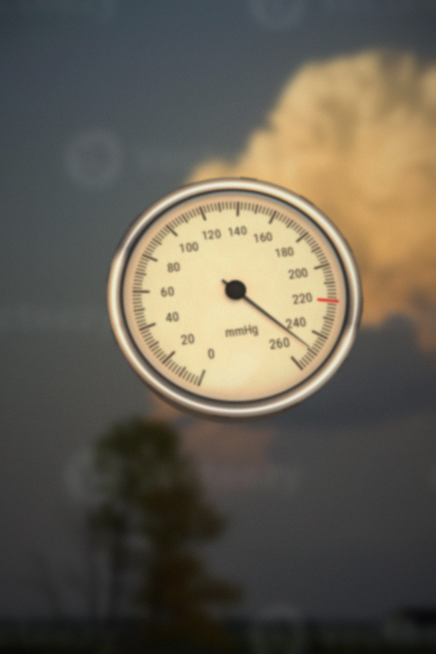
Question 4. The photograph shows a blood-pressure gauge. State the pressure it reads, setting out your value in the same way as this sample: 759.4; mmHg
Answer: 250; mmHg
